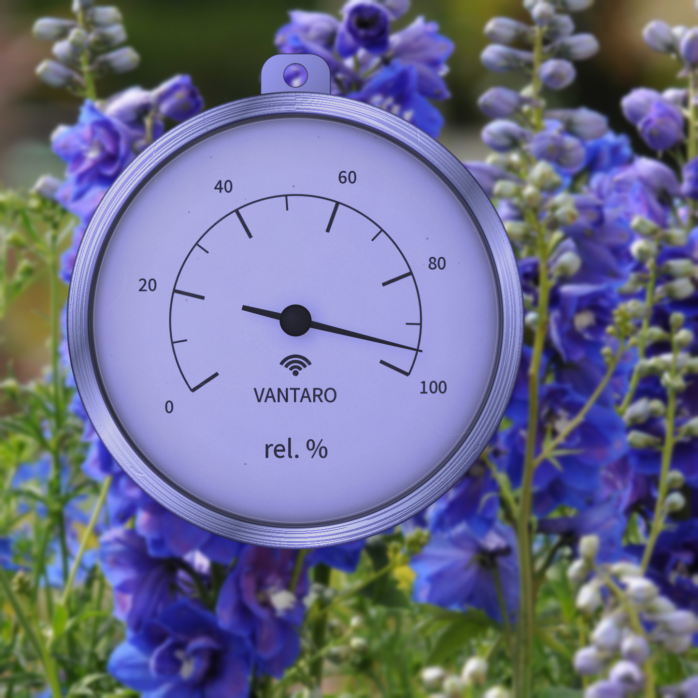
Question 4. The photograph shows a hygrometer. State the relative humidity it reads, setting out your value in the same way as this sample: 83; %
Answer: 95; %
